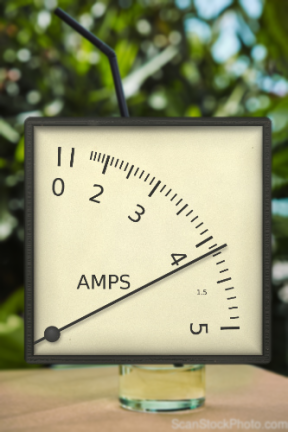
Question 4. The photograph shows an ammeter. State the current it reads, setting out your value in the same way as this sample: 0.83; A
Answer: 4.15; A
